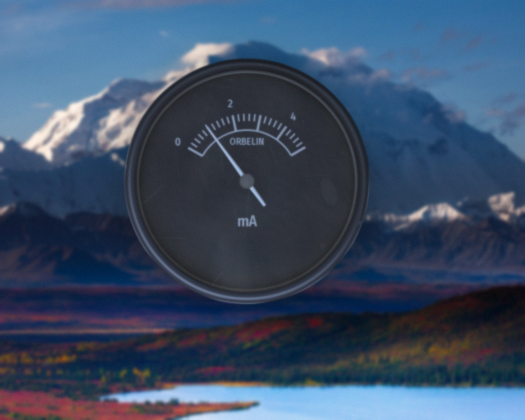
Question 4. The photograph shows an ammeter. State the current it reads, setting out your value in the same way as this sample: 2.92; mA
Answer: 1; mA
